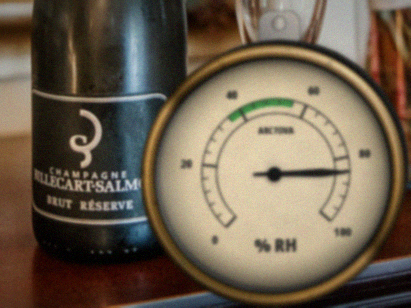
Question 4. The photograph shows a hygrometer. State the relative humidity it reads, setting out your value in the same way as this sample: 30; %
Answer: 84; %
